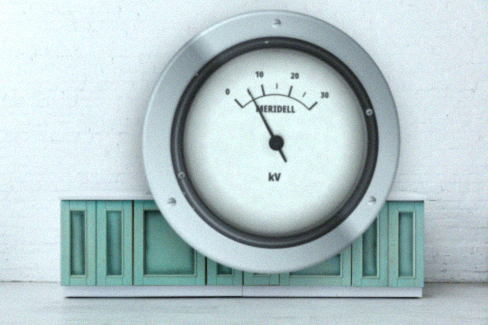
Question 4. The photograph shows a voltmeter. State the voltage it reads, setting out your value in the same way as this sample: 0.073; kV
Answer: 5; kV
